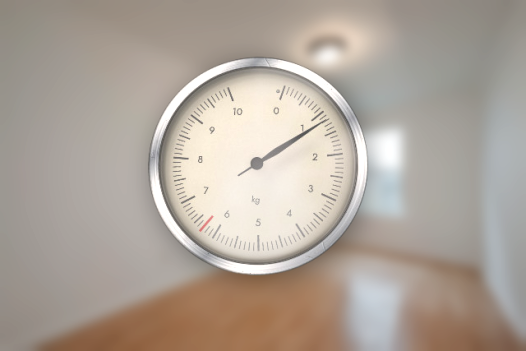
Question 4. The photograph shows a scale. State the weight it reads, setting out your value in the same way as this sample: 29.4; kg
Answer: 1.2; kg
